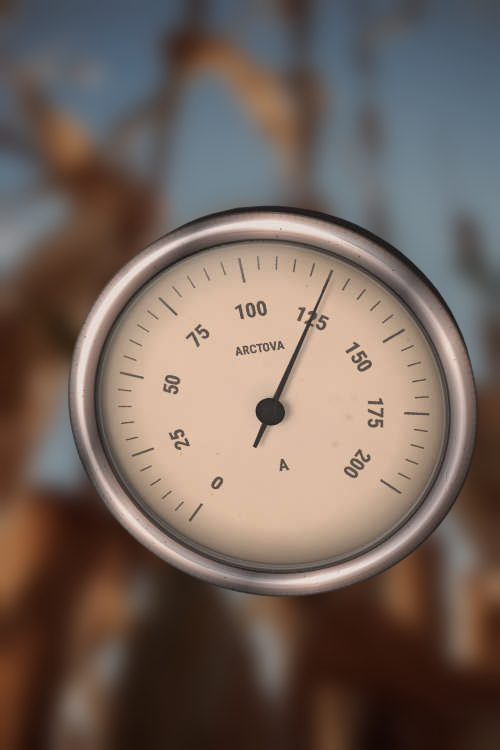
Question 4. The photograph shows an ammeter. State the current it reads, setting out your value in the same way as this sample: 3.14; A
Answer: 125; A
